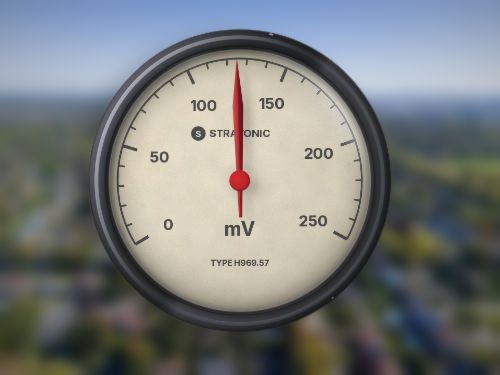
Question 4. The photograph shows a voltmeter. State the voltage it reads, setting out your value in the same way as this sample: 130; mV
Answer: 125; mV
